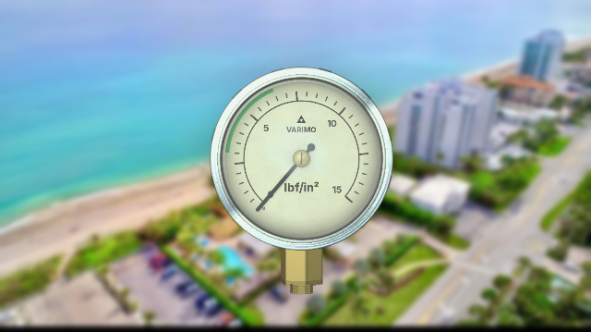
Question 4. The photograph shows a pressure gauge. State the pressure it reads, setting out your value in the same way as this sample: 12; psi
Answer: 0; psi
